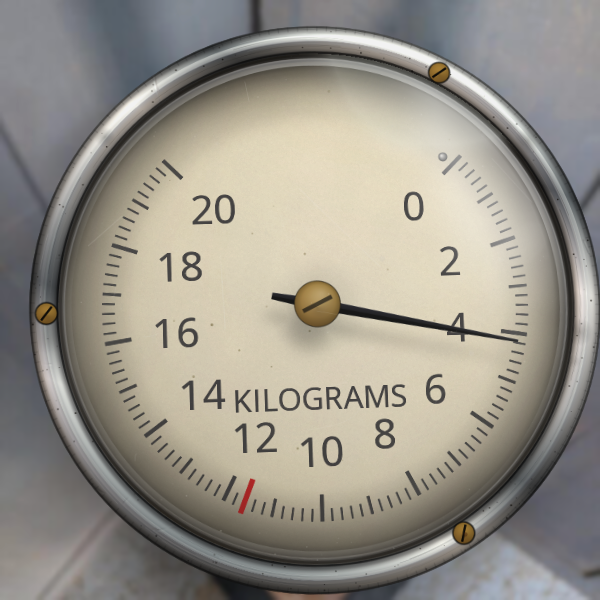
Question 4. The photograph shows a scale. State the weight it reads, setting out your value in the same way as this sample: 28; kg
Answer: 4.2; kg
